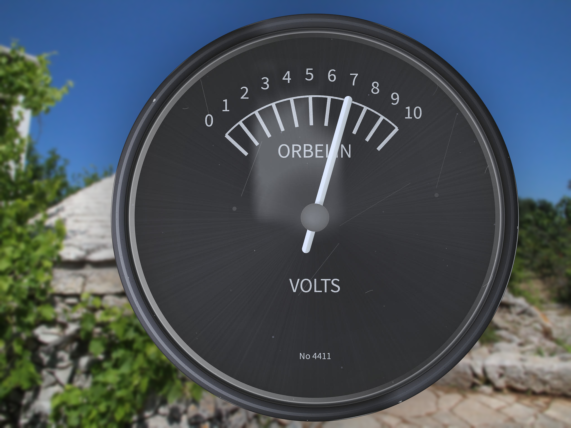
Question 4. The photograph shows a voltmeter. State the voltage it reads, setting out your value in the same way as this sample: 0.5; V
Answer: 7; V
